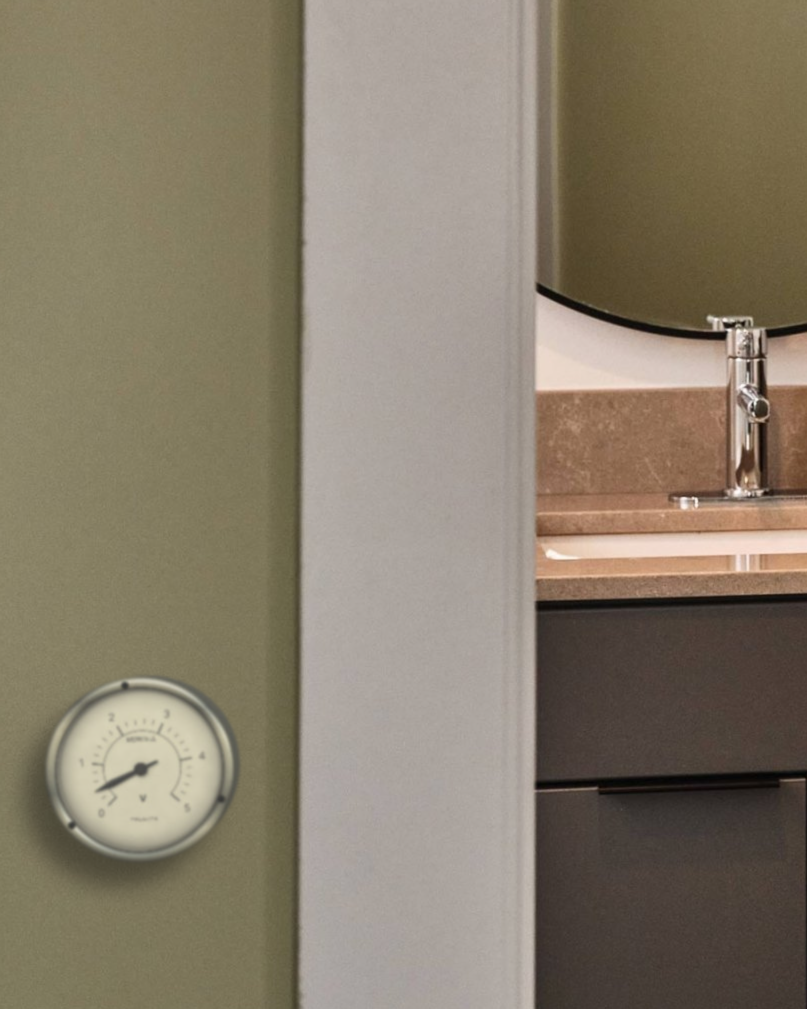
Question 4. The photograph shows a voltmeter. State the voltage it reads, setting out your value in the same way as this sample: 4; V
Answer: 0.4; V
